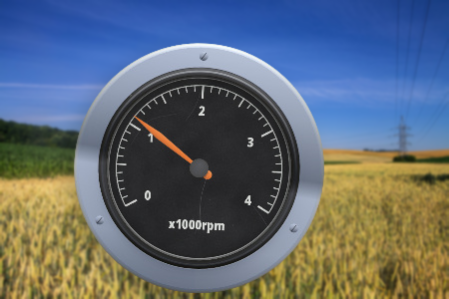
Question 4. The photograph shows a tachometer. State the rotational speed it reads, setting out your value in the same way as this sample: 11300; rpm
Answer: 1100; rpm
